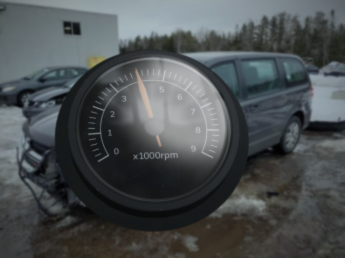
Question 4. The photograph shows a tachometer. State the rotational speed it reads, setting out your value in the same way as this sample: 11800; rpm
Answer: 4000; rpm
